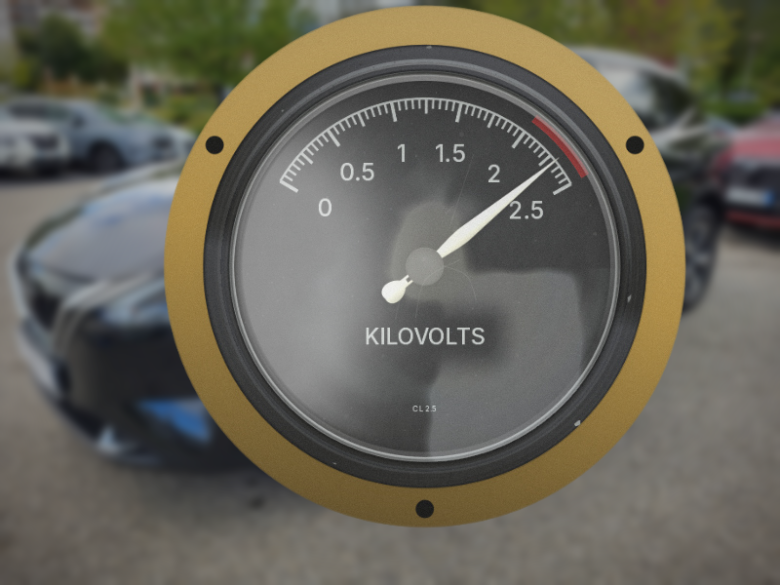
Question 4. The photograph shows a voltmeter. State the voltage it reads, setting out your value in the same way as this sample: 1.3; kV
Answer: 2.3; kV
